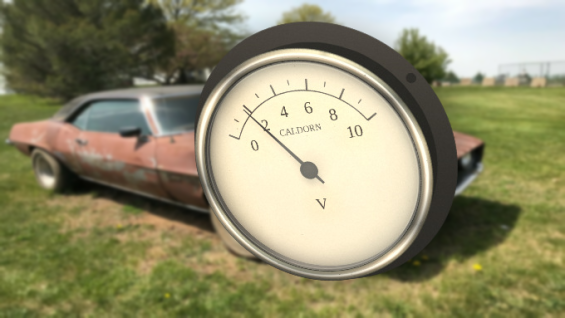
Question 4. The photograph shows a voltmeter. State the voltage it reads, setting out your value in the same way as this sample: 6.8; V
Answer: 2; V
